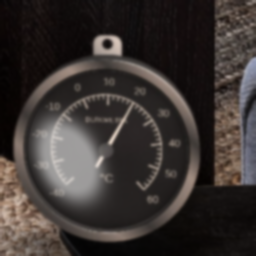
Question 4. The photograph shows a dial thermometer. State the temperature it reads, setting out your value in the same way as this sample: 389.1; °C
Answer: 20; °C
